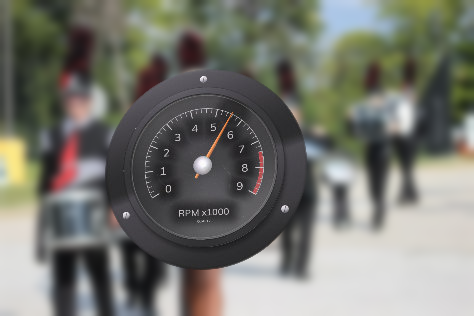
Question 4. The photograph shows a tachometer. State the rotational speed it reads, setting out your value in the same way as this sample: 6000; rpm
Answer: 5600; rpm
